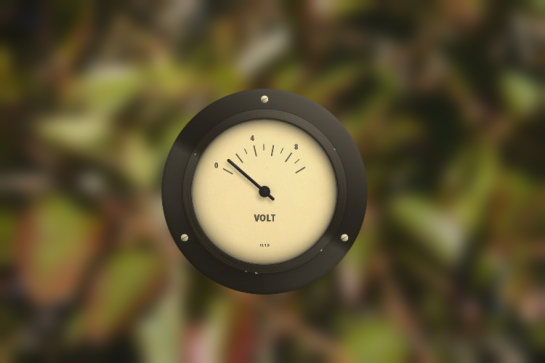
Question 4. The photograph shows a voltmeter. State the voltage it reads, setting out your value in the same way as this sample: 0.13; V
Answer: 1; V
